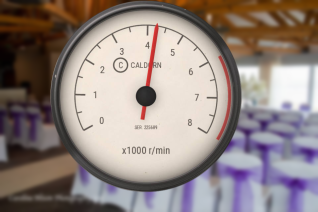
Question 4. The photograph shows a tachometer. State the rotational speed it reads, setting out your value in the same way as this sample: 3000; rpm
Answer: 4250; rpm
